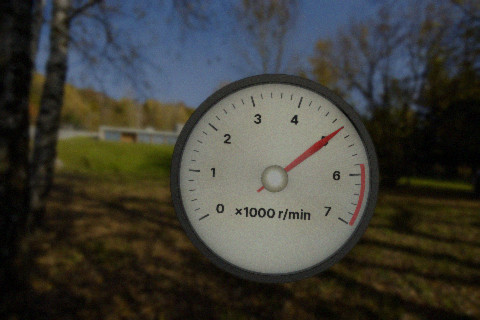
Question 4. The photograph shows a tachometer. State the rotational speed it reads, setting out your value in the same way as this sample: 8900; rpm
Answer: 5000; rpm
